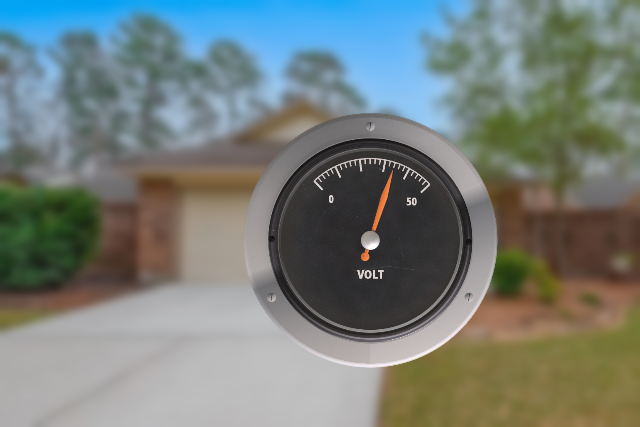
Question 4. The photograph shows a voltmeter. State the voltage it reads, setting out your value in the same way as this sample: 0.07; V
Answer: 34; V
